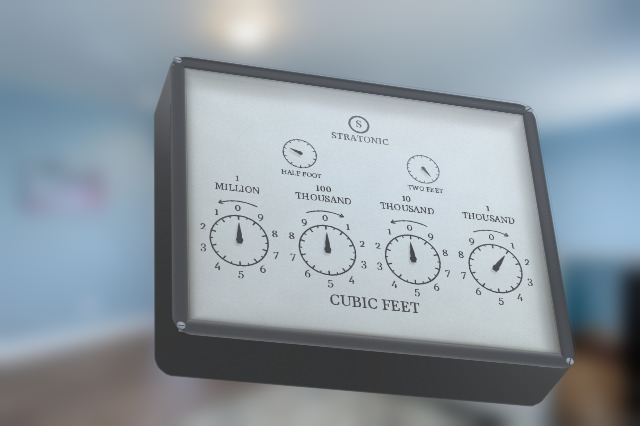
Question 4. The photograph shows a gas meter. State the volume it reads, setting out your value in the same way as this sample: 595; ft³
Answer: 100; ft³
